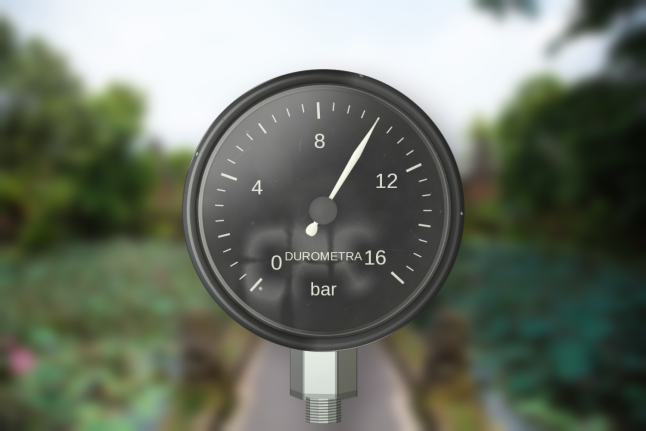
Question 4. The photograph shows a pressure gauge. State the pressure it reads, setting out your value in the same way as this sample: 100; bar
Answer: 10; bar
